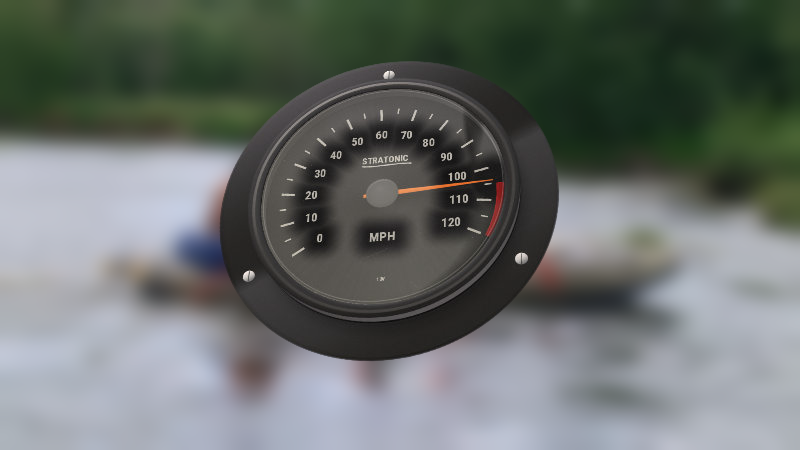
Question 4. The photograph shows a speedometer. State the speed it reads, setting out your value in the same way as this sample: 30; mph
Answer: 105; mph
